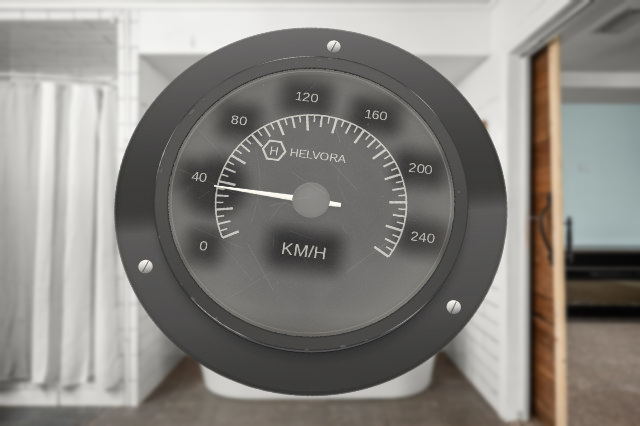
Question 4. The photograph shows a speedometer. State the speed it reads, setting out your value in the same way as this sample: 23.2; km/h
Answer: 35; km/h
